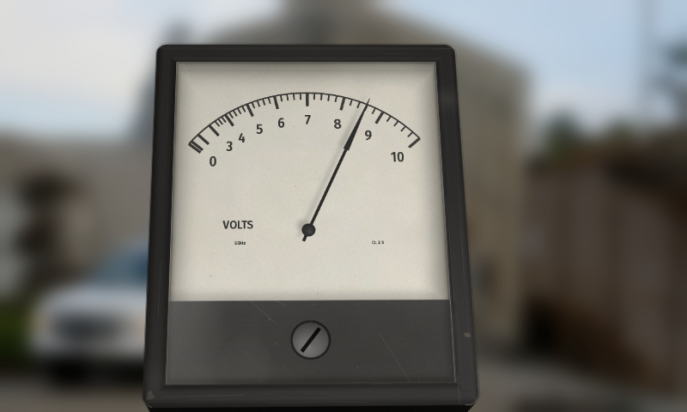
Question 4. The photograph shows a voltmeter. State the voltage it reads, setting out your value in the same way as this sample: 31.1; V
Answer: 8.6; V
